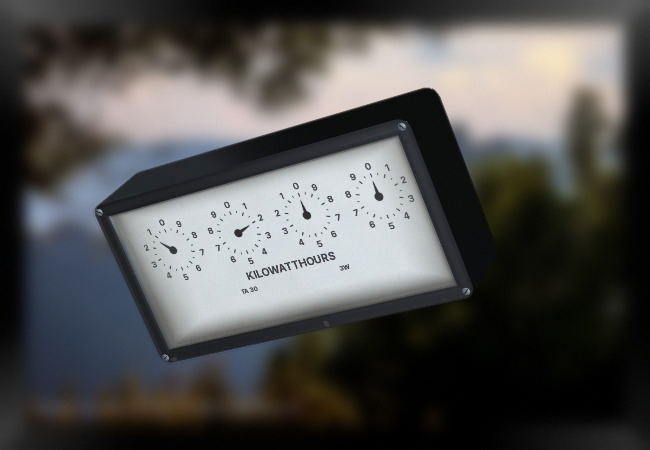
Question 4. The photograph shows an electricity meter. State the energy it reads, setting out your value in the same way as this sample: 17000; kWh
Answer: 1200; kWh
